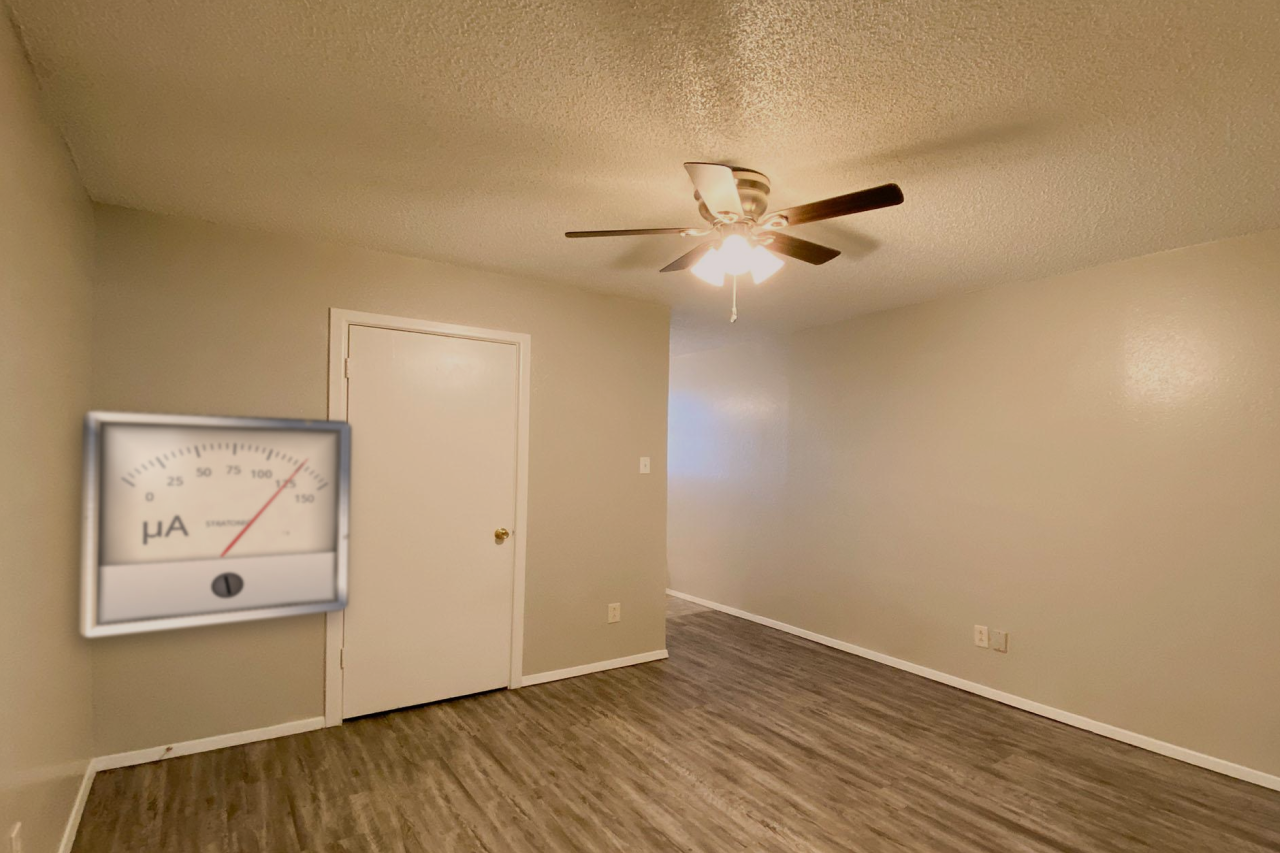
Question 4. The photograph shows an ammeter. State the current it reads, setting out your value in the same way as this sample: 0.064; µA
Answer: 125; µA
